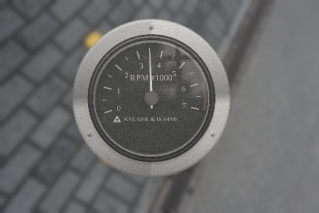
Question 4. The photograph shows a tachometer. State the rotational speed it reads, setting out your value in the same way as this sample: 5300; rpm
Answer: 3500; rpm
